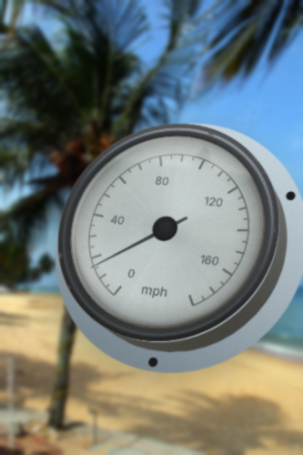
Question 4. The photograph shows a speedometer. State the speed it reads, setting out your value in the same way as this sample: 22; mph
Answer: 15; mph
